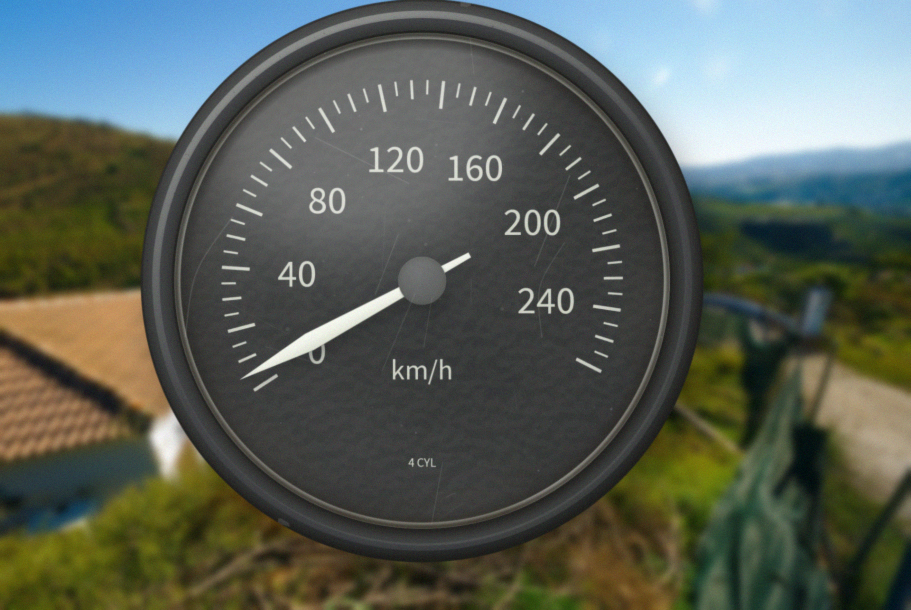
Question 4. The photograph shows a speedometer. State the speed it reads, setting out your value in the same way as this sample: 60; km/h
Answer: 5; km/h
